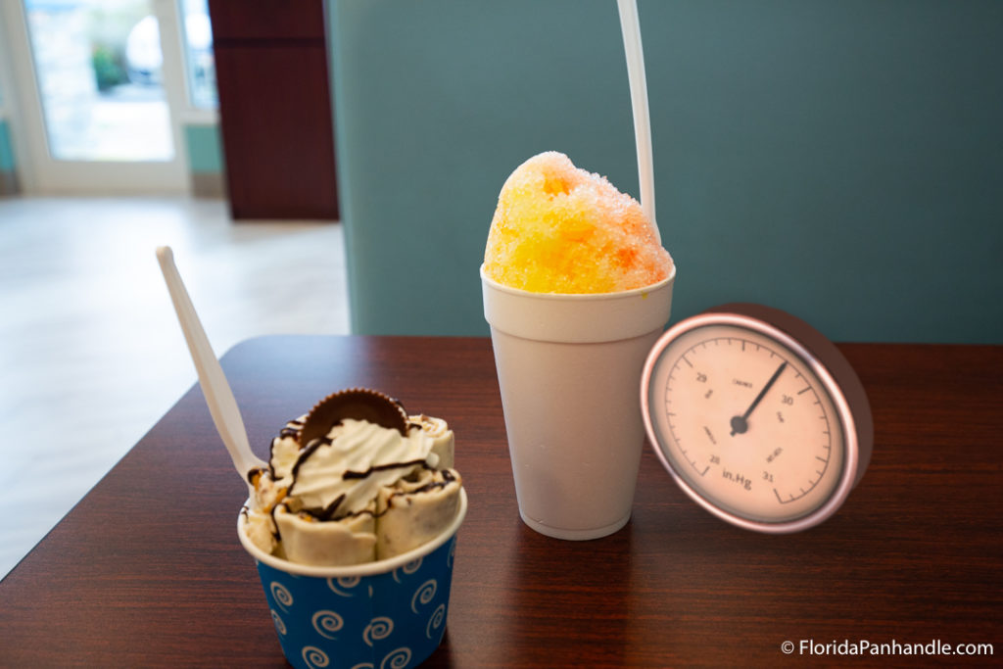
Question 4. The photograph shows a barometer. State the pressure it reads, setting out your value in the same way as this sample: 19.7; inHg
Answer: 29.8; inHg
